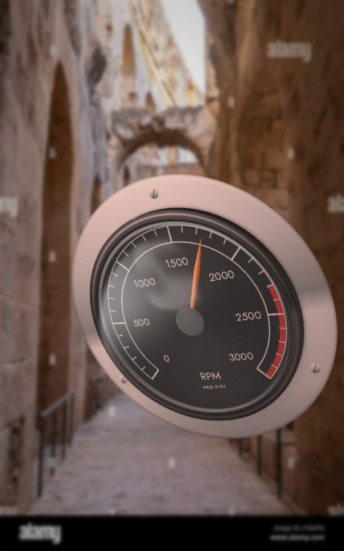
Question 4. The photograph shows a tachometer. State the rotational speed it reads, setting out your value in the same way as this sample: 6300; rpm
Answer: 1750; rpm
